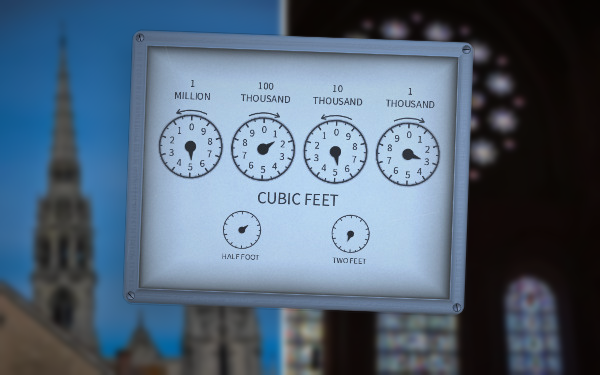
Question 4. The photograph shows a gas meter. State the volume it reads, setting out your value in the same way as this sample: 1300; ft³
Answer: 515300; ft³
